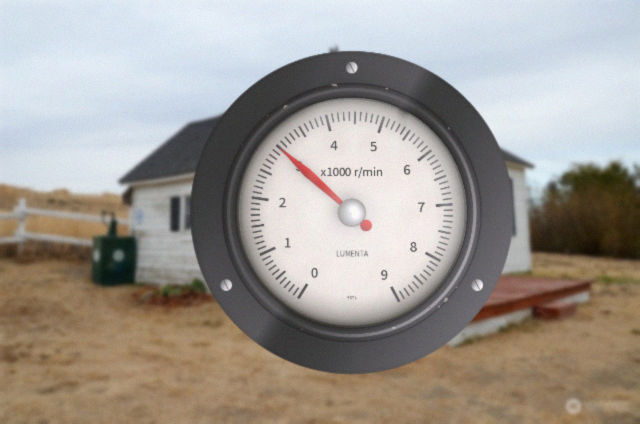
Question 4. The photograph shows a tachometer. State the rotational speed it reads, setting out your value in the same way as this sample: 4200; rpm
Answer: 3000; rpm
